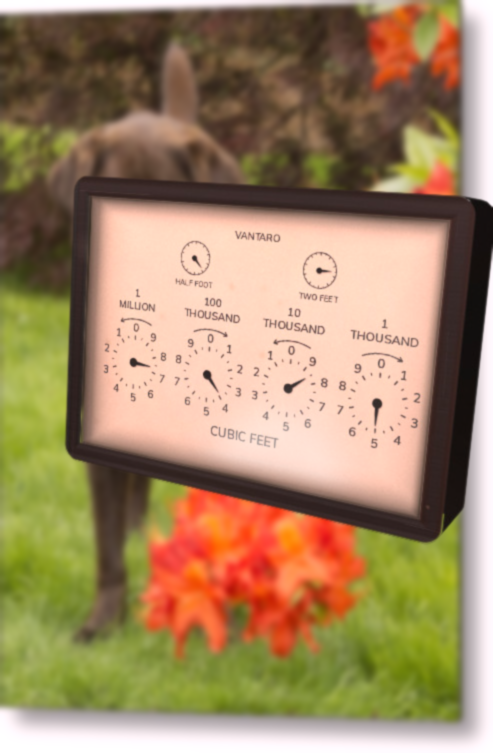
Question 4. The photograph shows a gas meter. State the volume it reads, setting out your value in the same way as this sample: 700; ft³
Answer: 738500; ft³
